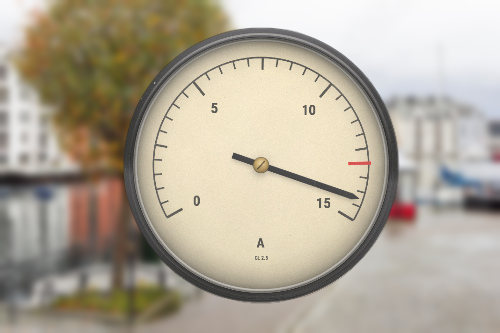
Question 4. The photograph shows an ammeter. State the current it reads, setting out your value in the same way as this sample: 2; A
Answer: 14.25; A
